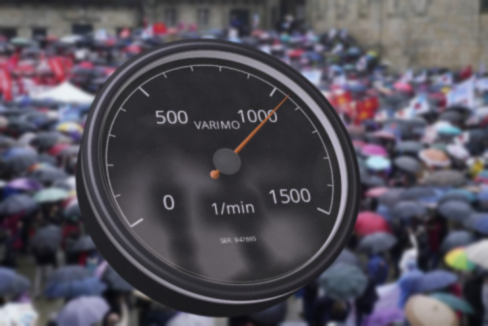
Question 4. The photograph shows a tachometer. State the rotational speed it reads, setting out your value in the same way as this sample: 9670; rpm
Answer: 1050; rpm
